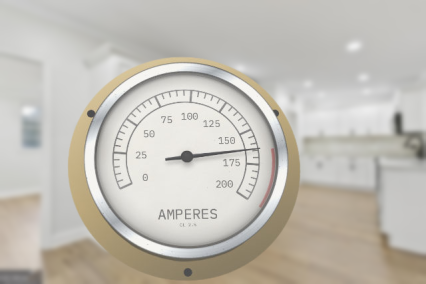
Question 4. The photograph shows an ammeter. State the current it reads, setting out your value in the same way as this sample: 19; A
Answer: 165; A
